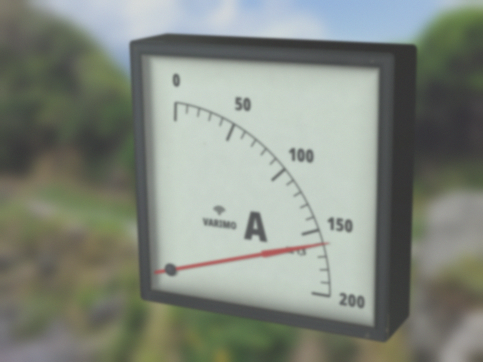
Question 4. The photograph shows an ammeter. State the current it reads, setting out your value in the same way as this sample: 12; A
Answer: 160; A
